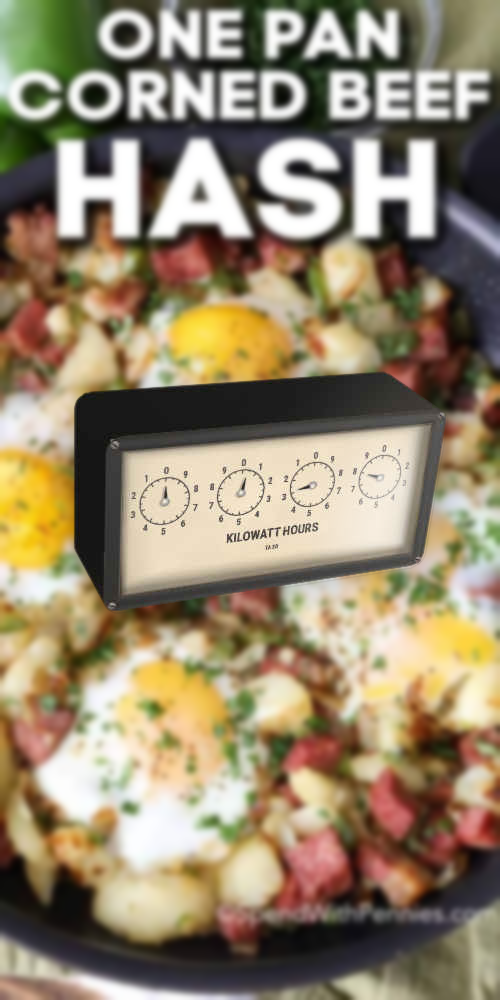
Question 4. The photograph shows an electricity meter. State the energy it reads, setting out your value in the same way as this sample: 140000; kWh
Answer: 28; kWh
